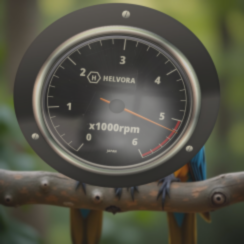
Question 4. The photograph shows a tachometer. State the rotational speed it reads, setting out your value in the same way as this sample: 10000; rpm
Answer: 5200; rpm
